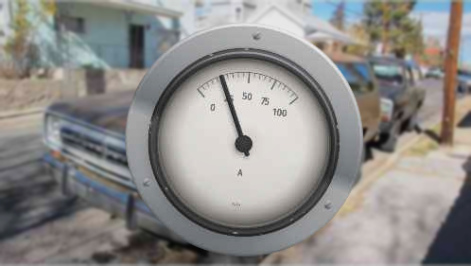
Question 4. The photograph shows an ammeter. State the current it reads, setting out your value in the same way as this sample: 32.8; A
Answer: 25; A
